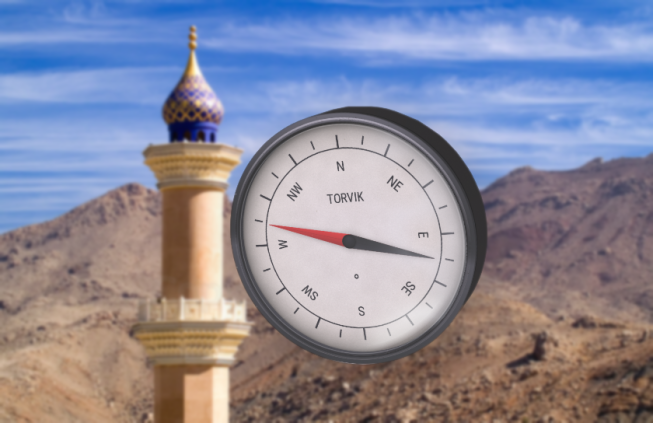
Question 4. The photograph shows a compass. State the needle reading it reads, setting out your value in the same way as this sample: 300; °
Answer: 285; °
